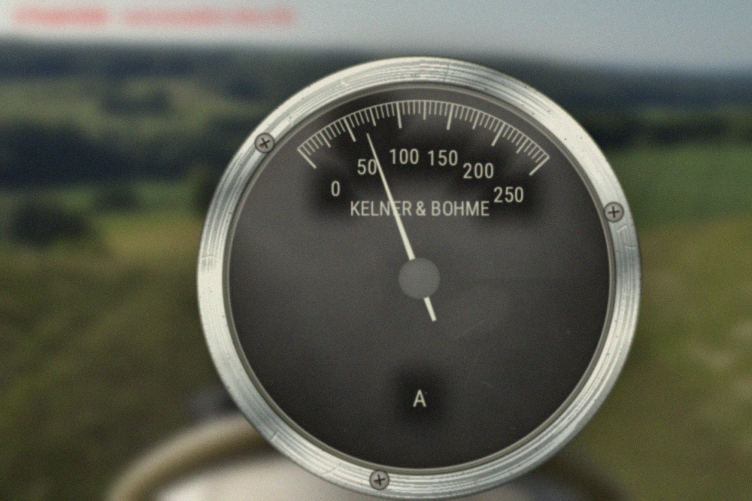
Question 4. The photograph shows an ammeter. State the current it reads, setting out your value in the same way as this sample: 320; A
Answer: 65; A
